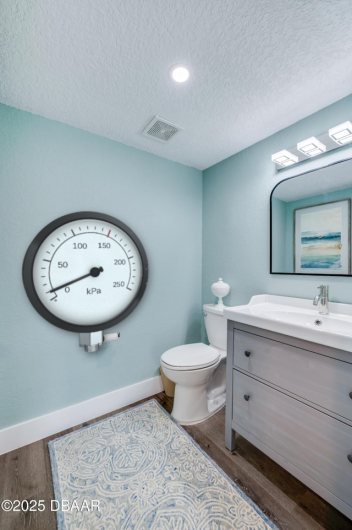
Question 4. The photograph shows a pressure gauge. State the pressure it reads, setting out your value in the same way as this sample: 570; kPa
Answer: 10; kPa
